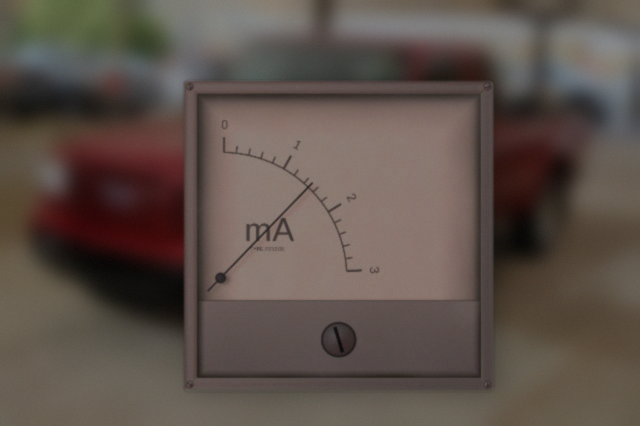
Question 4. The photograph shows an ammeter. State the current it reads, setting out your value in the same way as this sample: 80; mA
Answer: 1.5; mA
